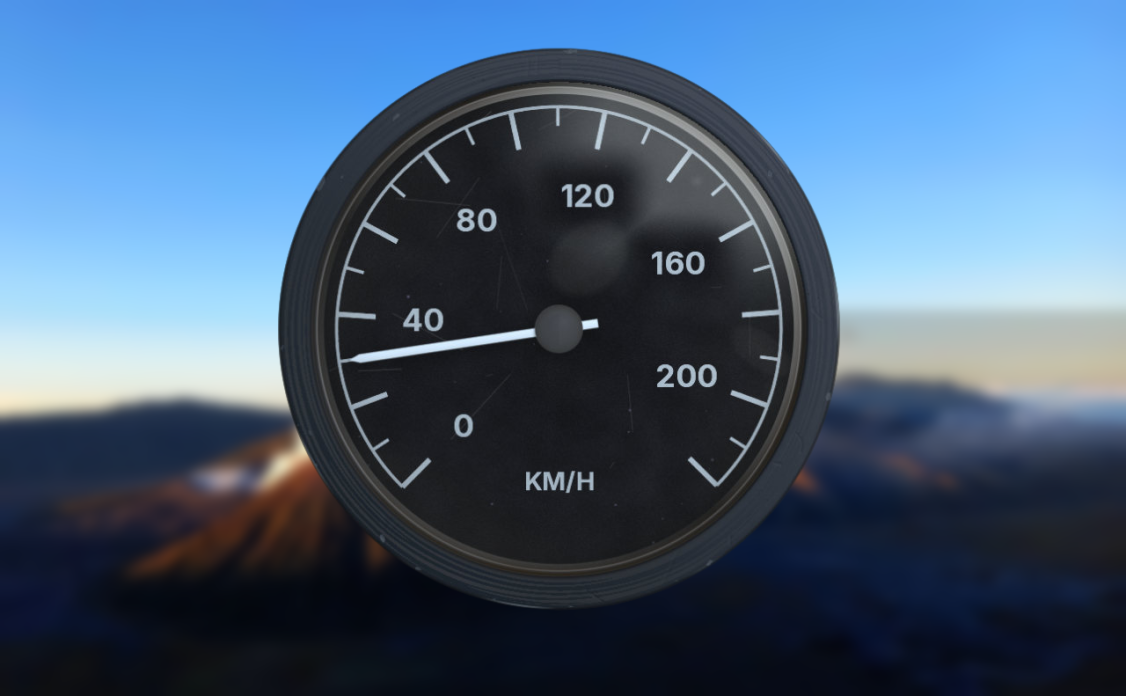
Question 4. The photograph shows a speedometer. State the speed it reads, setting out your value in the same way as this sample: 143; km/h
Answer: 30; km/h
